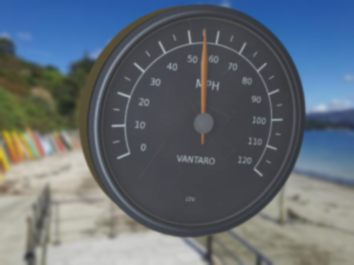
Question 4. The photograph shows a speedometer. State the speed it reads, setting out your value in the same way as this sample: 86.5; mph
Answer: 55; mph
